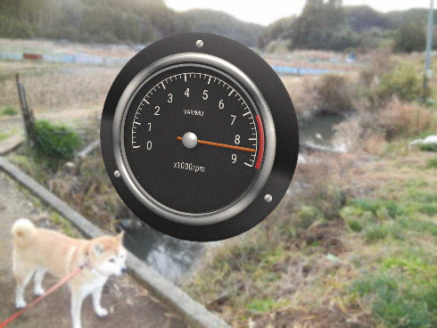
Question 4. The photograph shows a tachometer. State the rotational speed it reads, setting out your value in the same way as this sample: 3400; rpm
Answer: 8400; rpm
